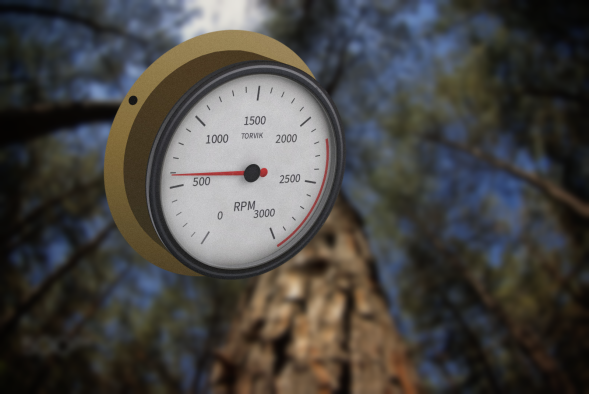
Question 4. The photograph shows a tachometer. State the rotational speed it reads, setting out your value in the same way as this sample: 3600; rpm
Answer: 600; rpm
